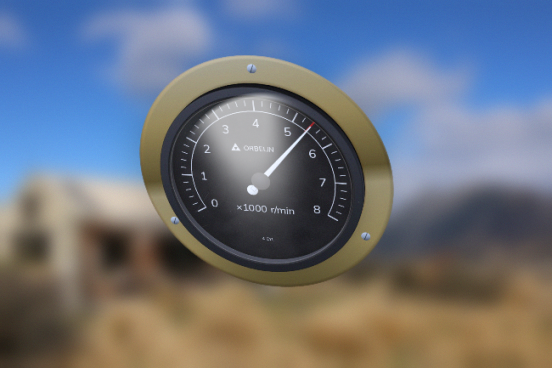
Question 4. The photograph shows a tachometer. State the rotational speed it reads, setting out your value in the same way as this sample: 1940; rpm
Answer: 5400; rpm
